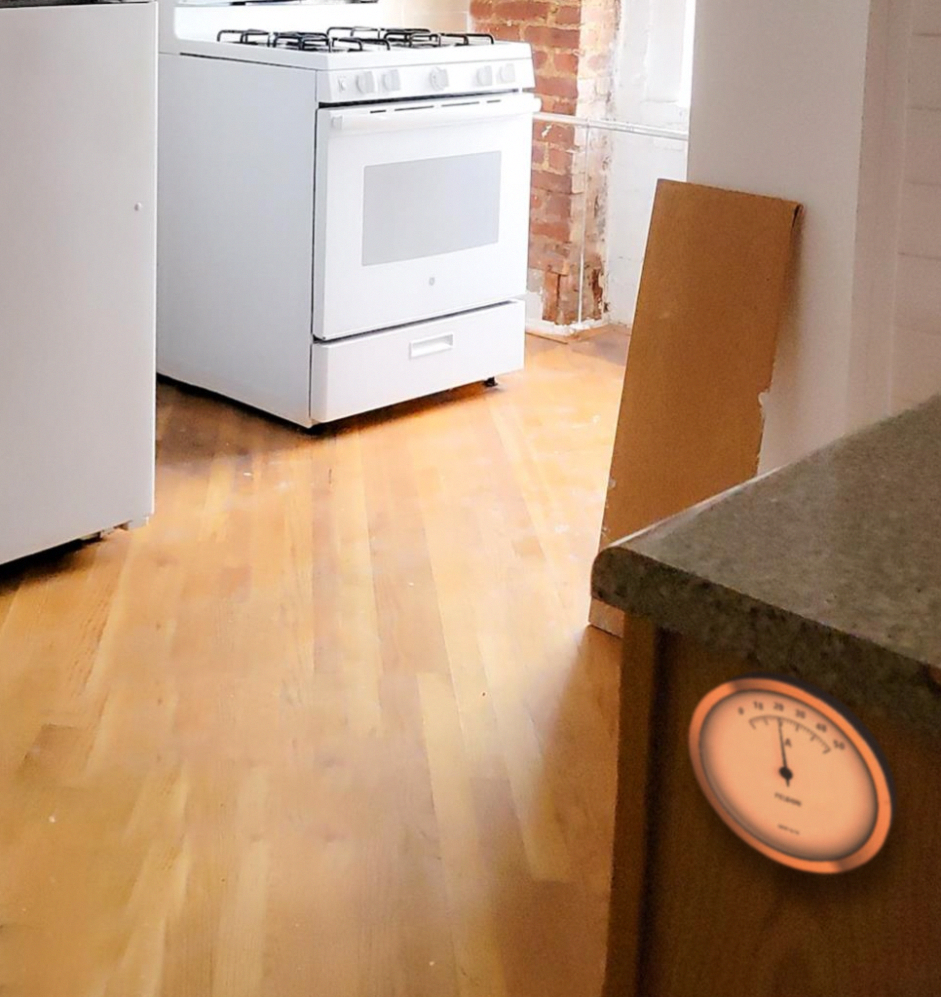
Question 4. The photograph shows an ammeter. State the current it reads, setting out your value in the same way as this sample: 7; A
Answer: 20; A
